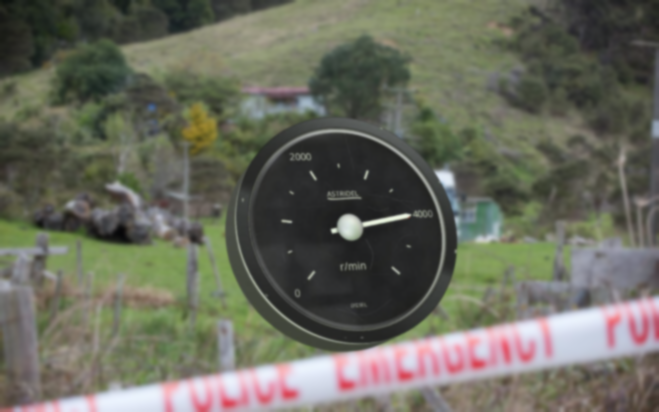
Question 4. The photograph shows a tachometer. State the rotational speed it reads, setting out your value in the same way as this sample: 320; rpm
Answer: 4000; rpm
